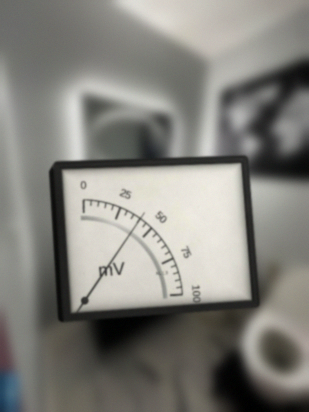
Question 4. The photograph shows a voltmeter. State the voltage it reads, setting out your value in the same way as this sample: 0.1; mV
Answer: 40; mV
